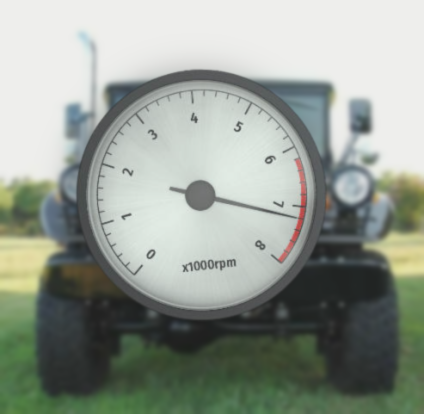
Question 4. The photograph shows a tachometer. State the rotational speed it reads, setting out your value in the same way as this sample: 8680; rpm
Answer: 7200; rpm
